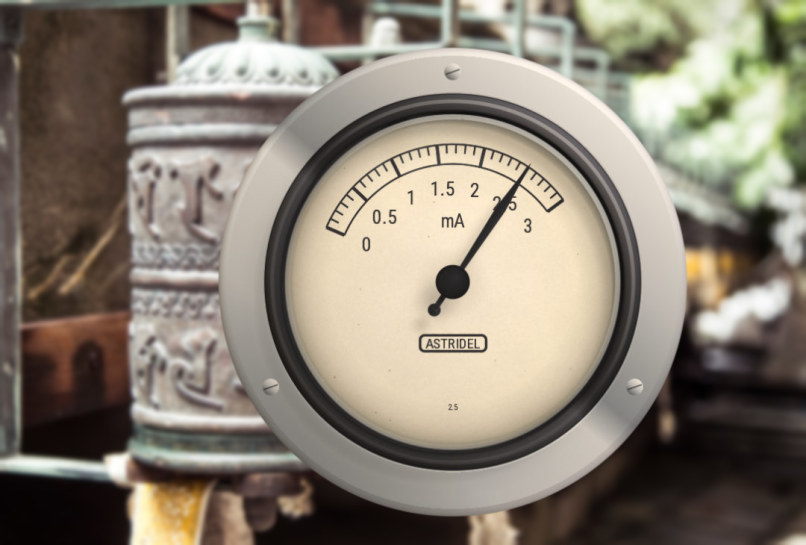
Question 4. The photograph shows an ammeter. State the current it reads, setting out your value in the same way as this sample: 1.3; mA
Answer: 2.5; mA
